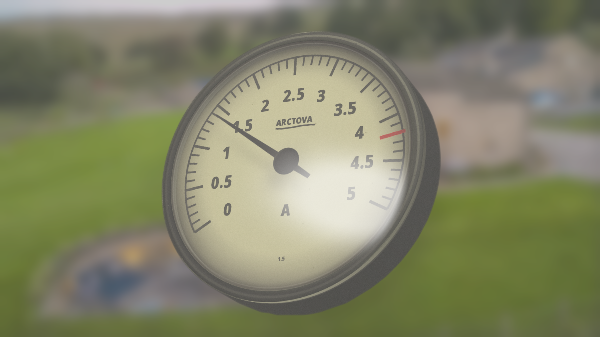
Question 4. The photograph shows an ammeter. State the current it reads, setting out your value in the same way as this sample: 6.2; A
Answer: 1.4; A
